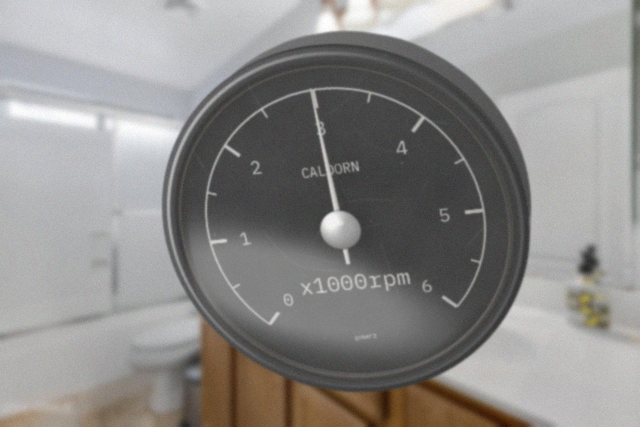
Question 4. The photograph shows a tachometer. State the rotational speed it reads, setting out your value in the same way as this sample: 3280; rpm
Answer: 3000; rpm
